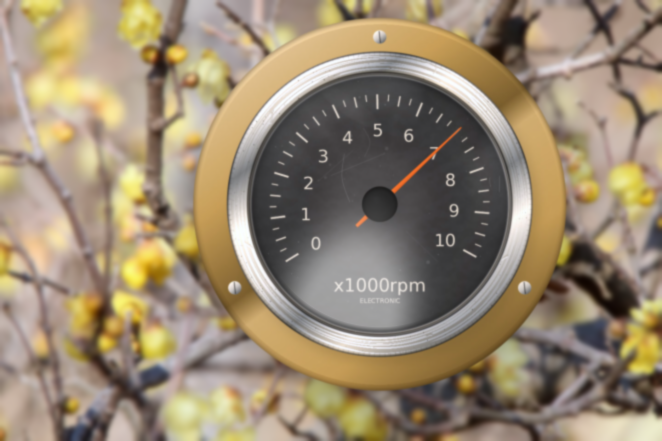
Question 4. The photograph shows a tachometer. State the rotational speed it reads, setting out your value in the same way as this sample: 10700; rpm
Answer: 7000; rpm
